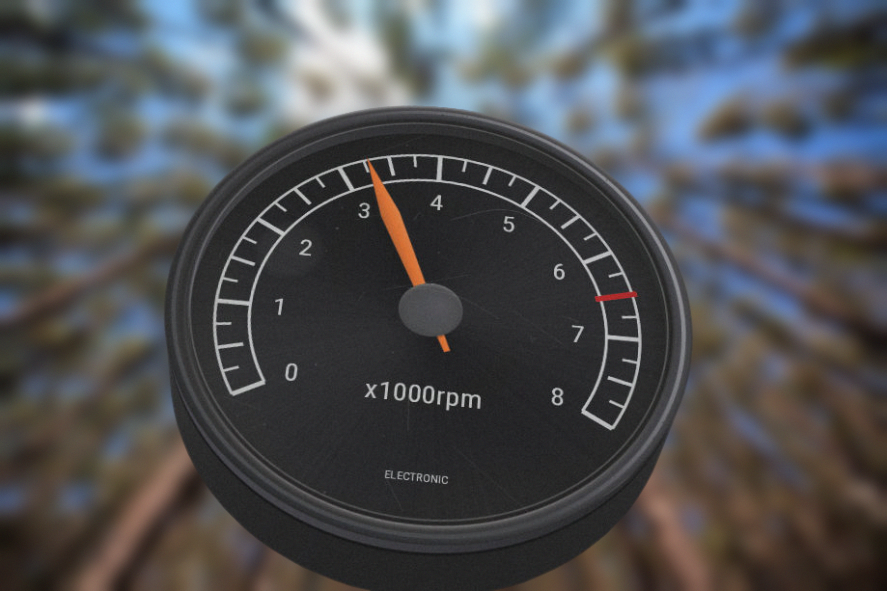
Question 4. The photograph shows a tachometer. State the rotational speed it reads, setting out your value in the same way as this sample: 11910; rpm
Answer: 3250; rpm
